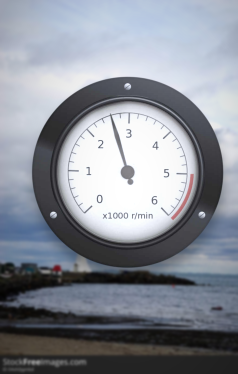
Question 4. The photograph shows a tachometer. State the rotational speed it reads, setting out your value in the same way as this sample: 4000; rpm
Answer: 2600; rpm
